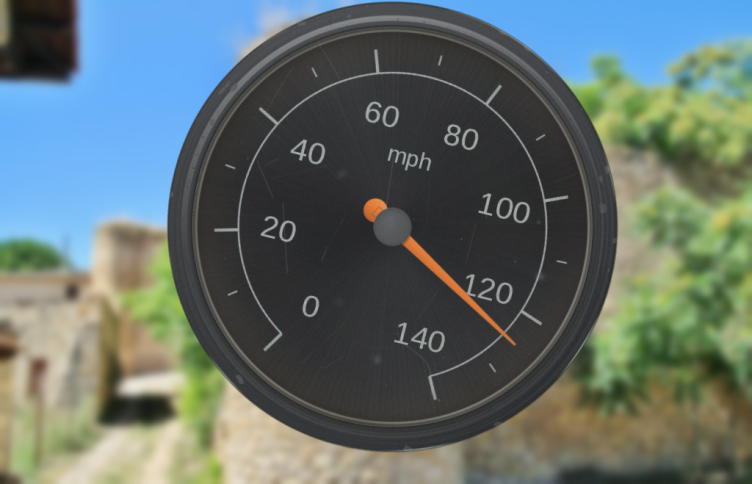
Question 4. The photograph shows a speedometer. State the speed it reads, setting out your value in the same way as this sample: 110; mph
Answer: 125; mph
